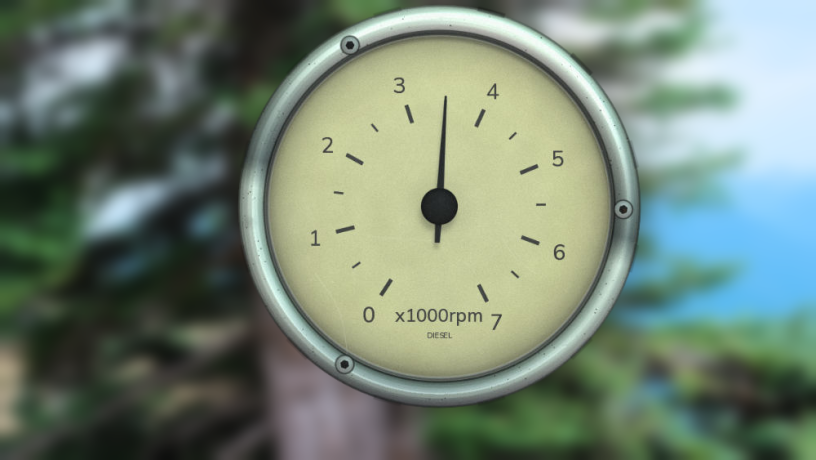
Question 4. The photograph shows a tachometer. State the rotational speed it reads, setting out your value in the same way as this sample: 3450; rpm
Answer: 3500; rpm
